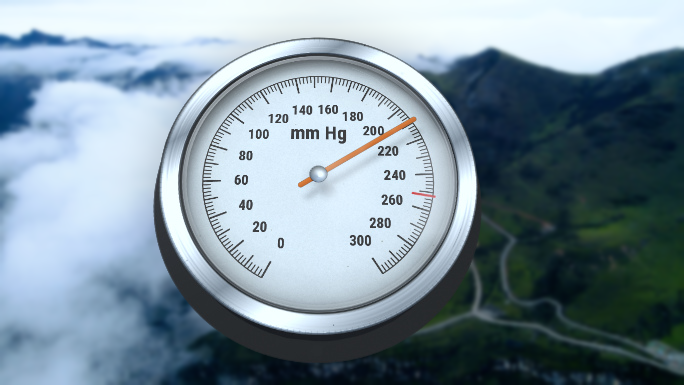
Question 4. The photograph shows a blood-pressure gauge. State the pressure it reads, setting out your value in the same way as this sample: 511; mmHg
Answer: 210; mmHg
